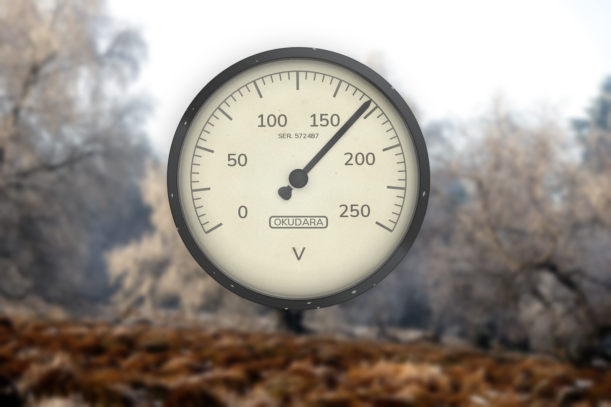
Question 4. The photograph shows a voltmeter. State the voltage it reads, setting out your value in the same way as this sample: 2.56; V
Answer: 170; V
